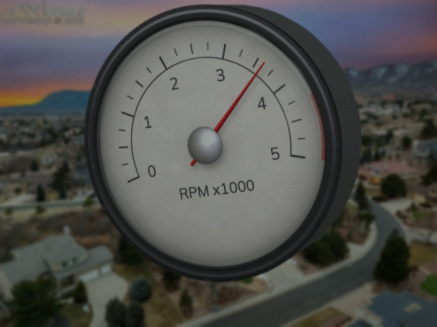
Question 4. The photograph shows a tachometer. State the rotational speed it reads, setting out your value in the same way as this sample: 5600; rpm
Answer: 3625; rpm
